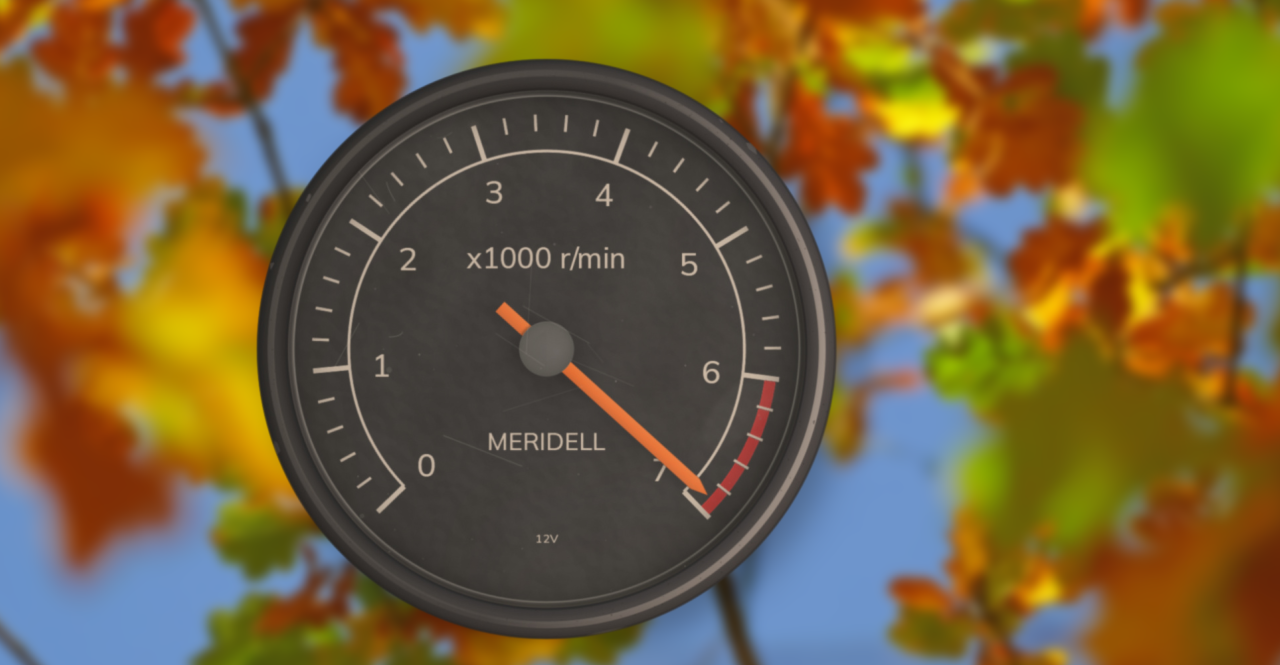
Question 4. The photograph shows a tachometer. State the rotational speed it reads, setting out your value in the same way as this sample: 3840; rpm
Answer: 6900; rpm
